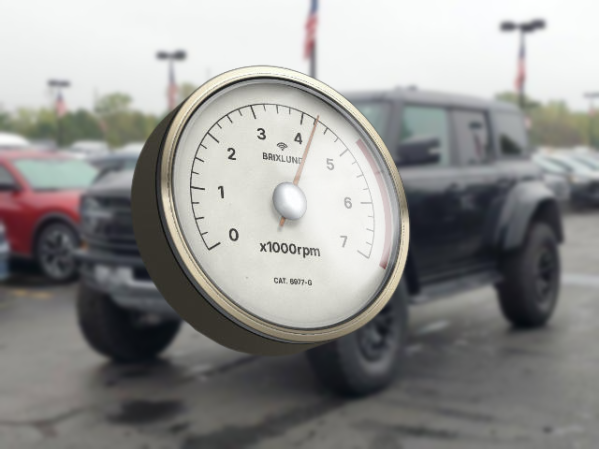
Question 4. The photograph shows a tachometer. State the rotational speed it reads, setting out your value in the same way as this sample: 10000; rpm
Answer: 4250; rpm
